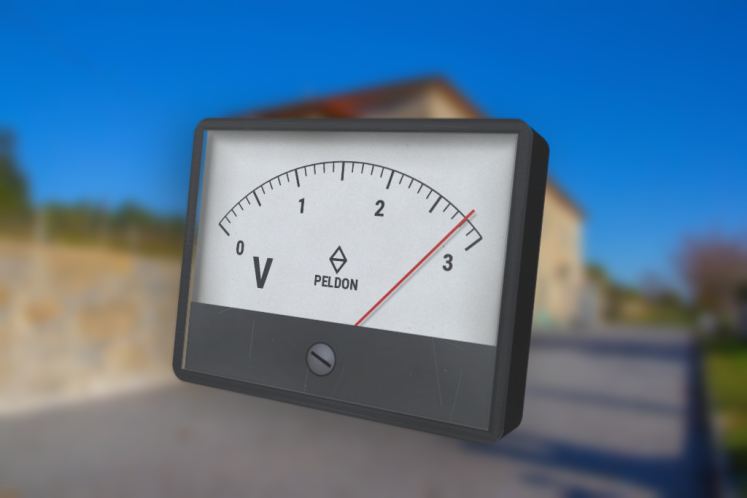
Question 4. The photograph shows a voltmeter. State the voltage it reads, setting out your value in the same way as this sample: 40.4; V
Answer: 2.8; V
